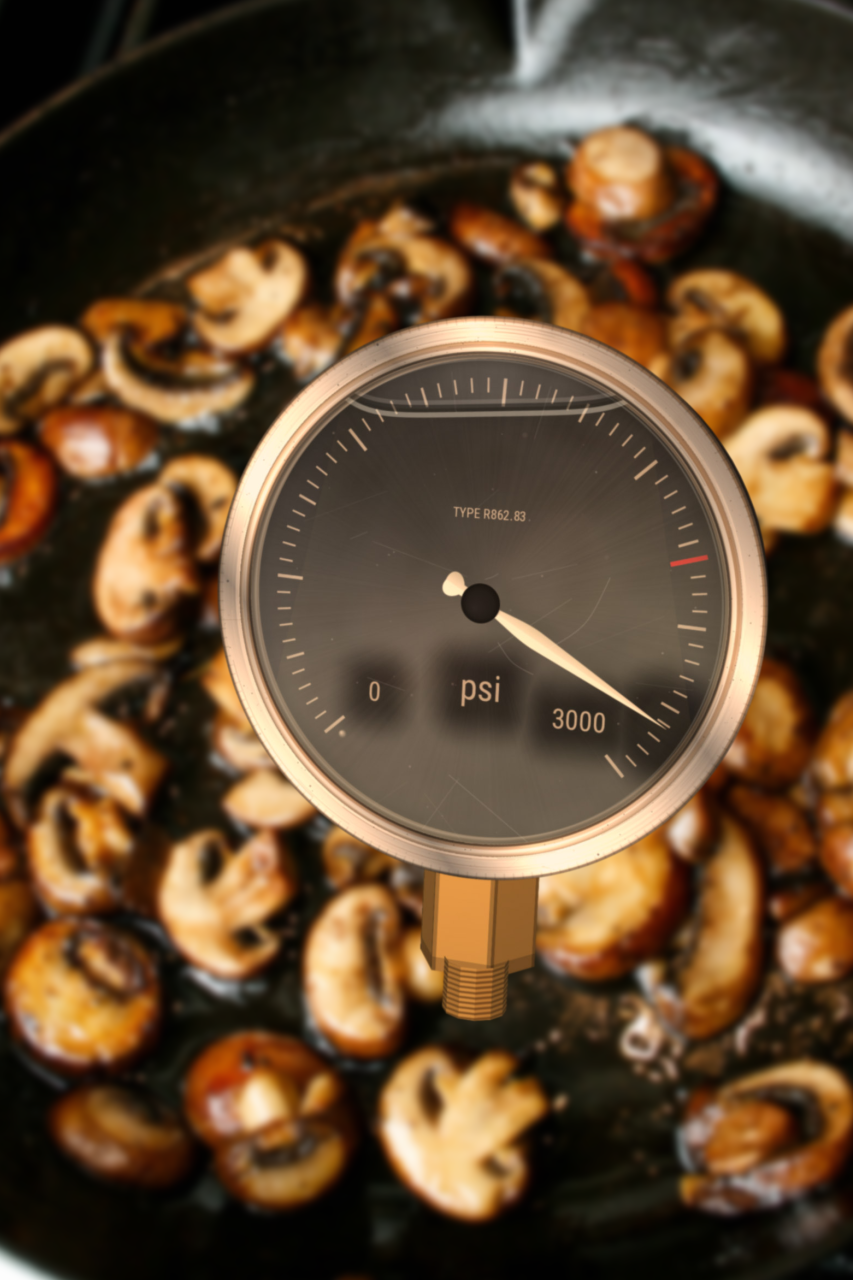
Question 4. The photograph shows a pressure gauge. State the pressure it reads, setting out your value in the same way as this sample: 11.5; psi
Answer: 2800; psi
